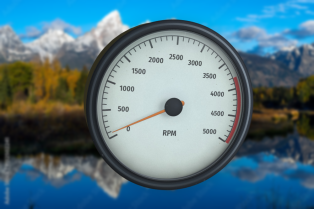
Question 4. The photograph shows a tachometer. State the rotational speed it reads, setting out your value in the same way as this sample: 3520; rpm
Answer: 100; rpm
